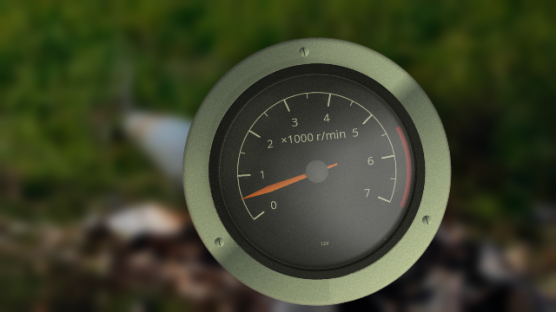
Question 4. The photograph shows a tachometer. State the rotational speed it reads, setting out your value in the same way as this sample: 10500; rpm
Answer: 500; rpm
